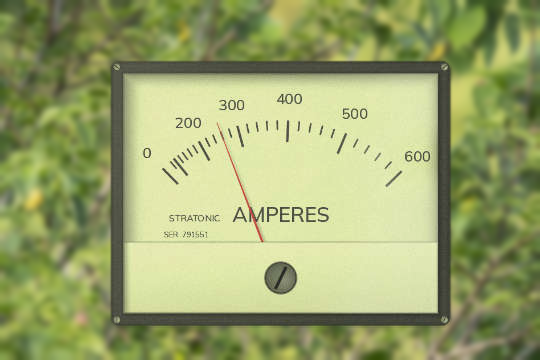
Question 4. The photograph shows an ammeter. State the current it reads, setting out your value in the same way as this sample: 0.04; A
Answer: 260; A
